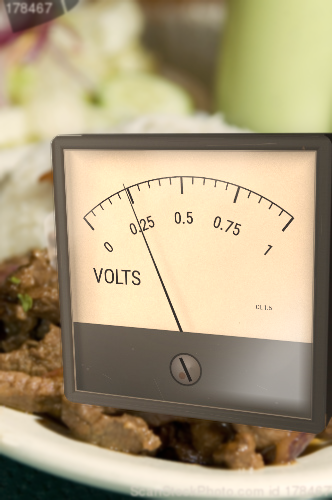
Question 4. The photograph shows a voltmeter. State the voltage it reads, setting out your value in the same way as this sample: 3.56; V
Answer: 0.25; V
